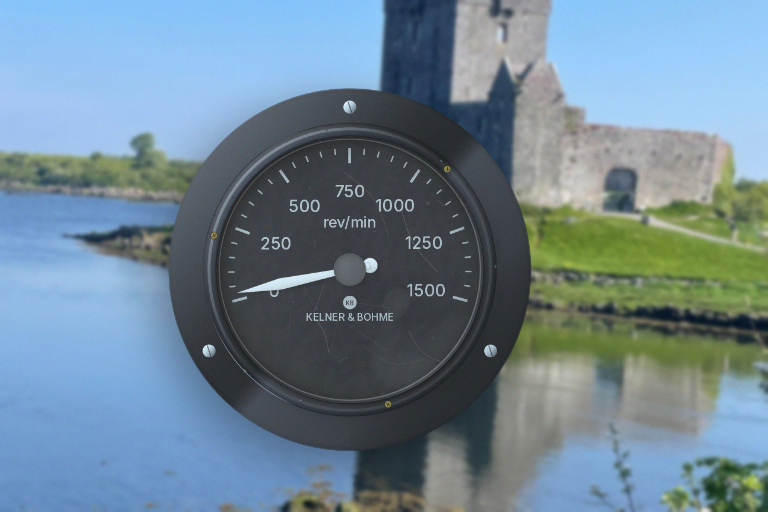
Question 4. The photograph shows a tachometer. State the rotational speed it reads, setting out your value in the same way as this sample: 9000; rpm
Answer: 25; rpm
